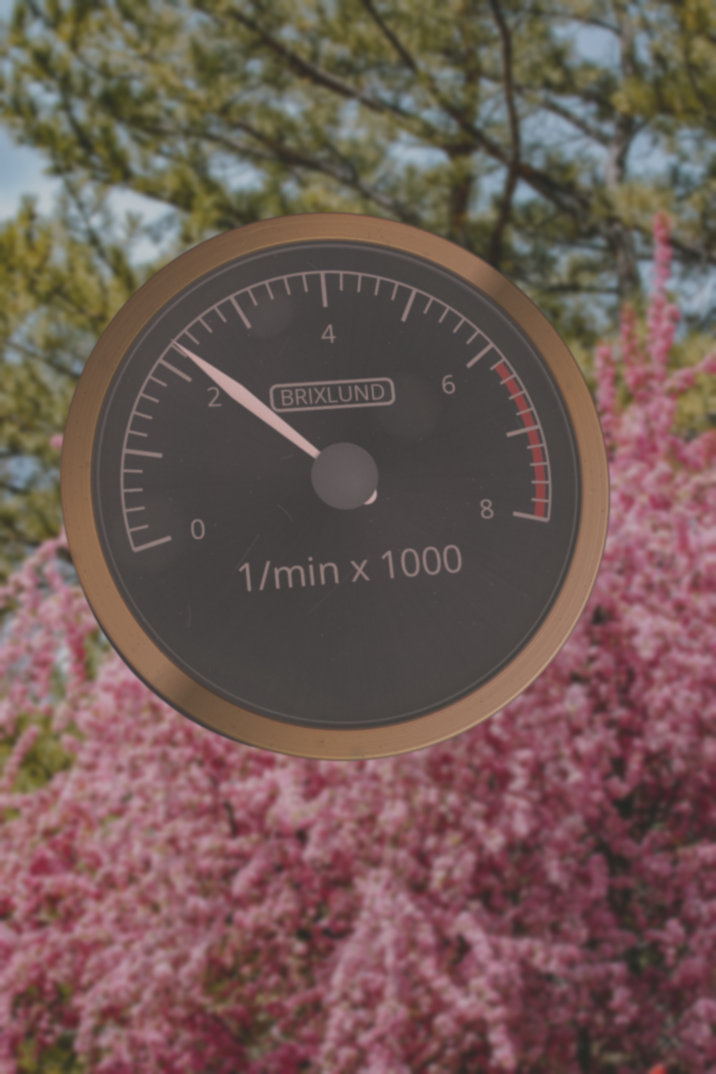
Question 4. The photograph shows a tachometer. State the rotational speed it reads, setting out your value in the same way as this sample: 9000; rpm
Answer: 2200; rpm
